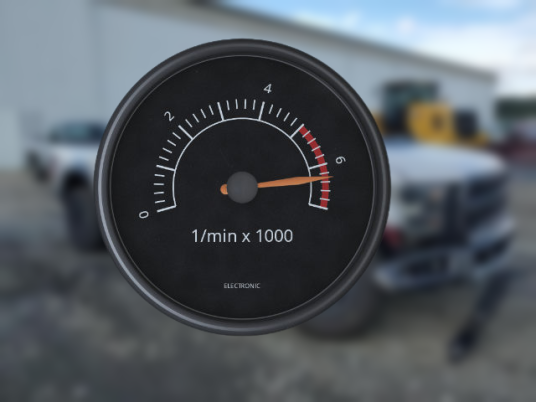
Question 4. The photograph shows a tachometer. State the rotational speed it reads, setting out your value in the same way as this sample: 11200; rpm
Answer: 6300; rpm
